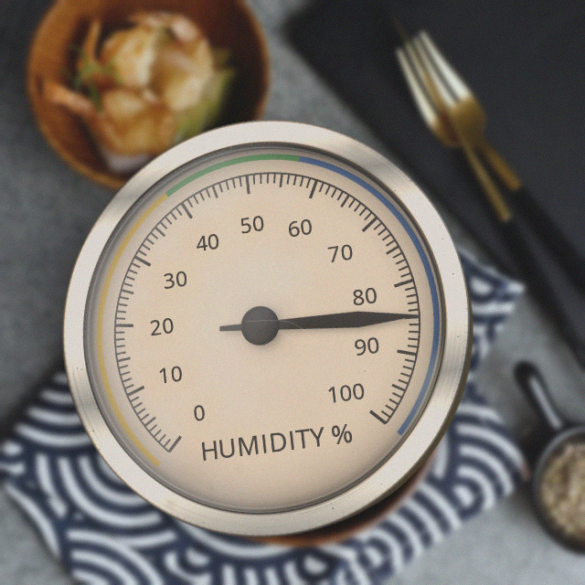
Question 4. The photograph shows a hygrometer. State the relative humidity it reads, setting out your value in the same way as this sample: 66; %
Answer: 85; %
